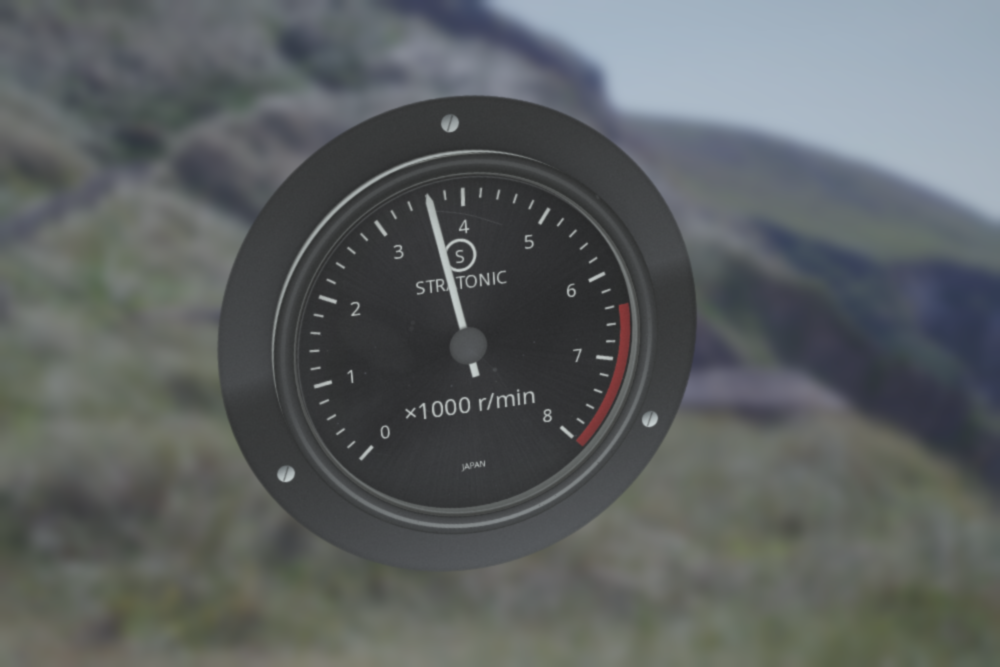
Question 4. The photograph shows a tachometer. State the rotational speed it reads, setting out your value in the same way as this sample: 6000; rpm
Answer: 3600; rpm
